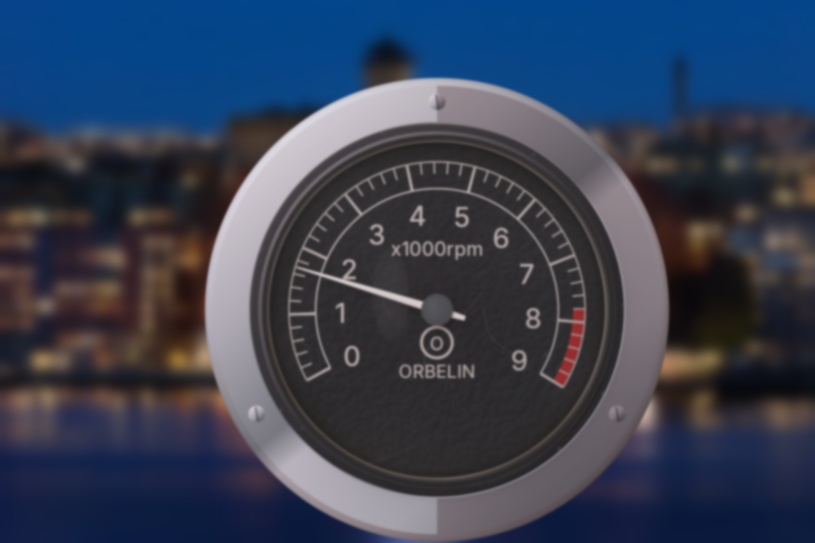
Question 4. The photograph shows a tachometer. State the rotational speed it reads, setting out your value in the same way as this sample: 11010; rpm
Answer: 1700; rpm
